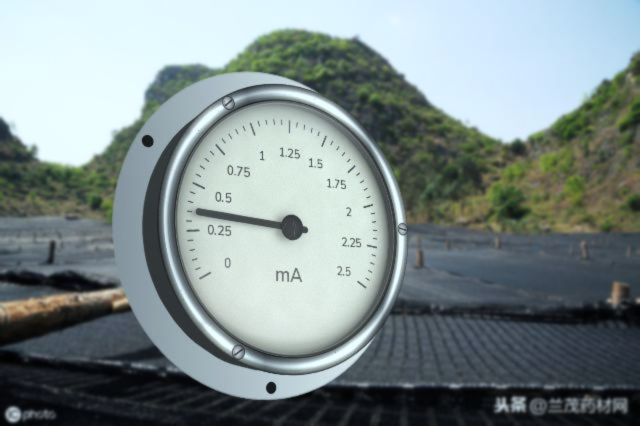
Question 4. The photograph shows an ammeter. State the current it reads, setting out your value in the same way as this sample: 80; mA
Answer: 0.35; mA
